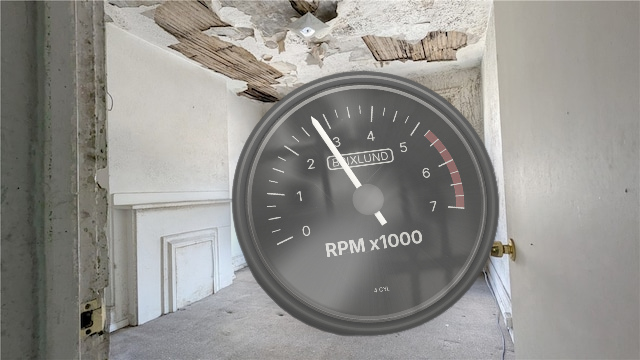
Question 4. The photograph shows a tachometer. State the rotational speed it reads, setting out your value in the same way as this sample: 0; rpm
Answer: 2750; rpm
